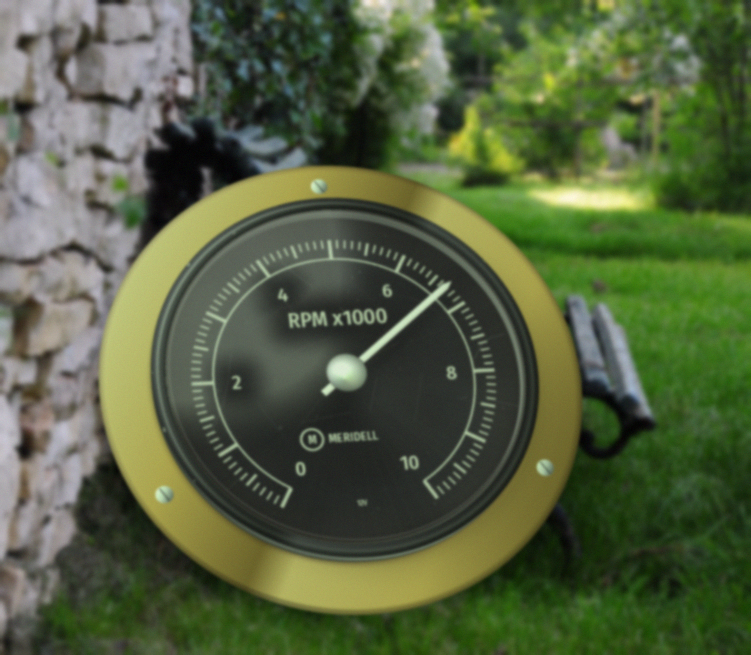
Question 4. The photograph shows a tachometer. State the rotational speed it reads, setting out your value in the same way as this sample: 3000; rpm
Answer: 6700; rpm
